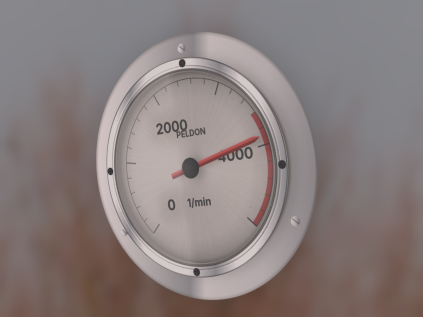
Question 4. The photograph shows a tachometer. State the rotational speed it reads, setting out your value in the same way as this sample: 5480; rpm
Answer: 3900; rpm
